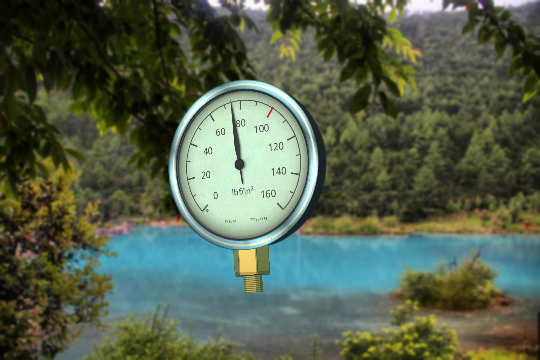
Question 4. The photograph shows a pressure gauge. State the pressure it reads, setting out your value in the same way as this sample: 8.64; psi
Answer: 75; psi
